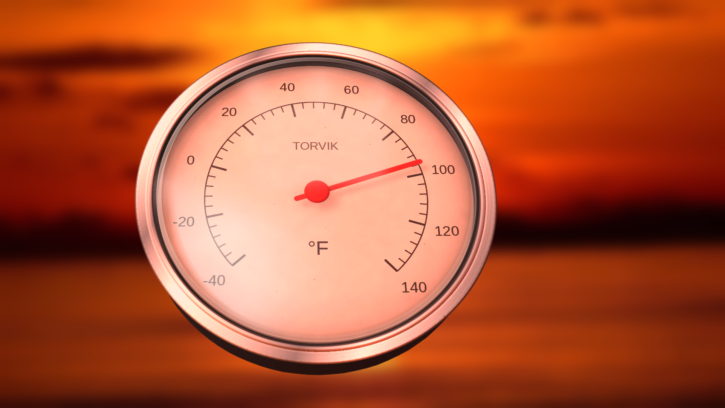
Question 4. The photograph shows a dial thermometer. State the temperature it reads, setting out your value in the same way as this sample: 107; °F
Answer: 96; °F
